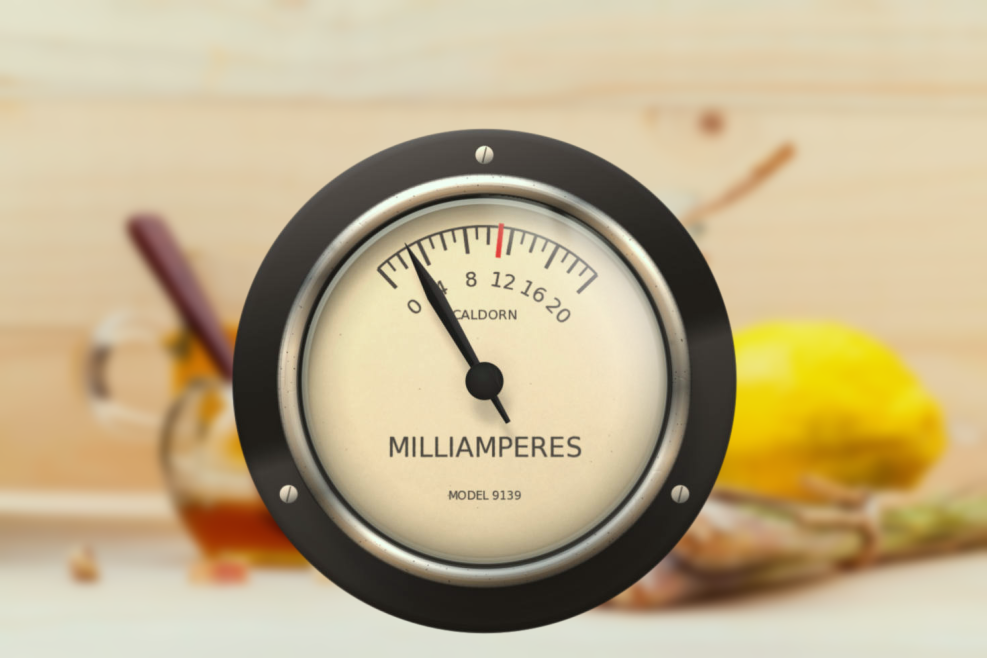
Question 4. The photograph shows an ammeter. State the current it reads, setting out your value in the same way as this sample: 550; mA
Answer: 3; mA
